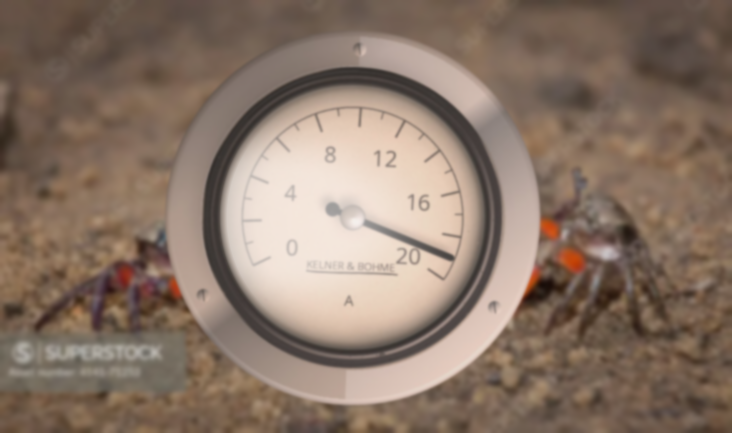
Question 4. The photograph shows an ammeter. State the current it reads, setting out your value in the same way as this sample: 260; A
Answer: 19; A
